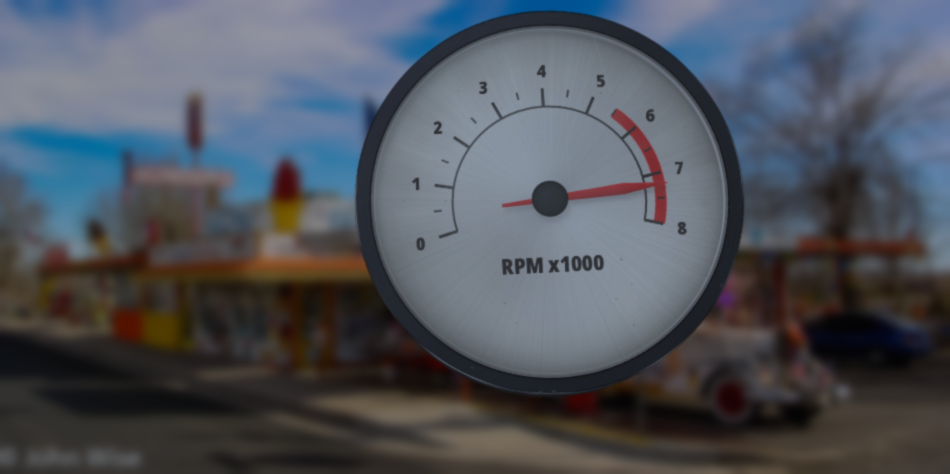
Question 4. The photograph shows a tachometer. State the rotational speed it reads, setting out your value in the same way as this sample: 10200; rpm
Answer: 7250; rpm
